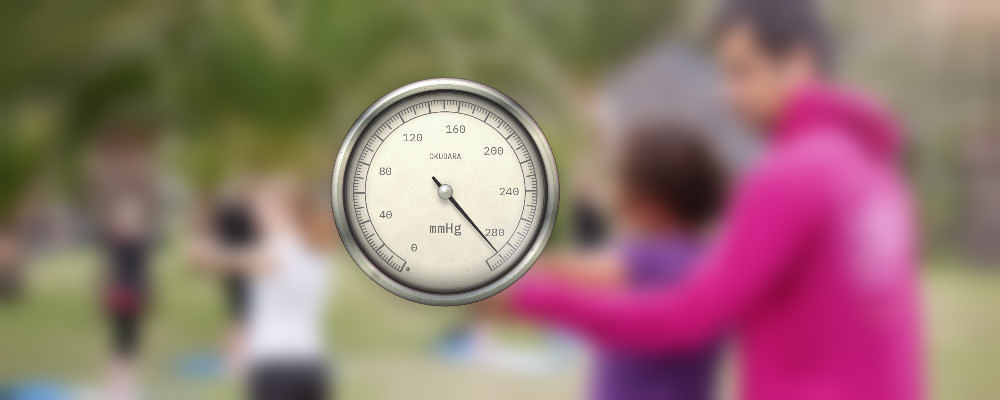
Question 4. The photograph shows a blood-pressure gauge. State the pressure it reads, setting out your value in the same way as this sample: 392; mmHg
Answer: 290; mmHg
